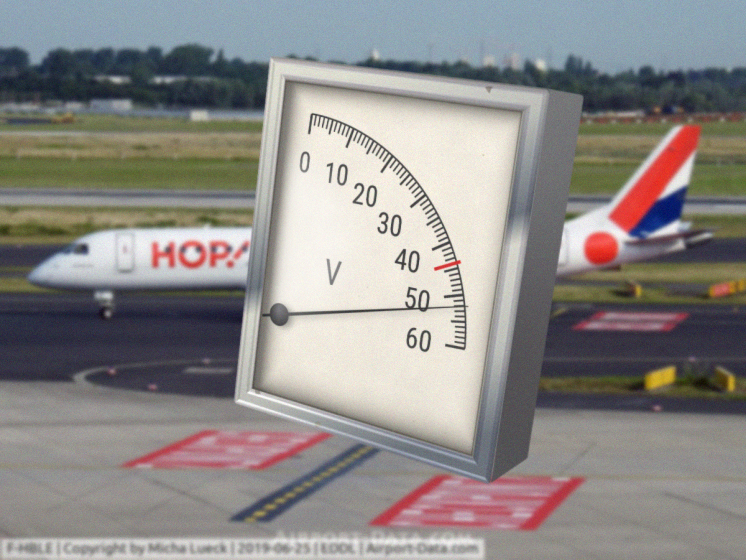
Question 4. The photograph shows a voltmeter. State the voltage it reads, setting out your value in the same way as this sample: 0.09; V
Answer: 52; V
